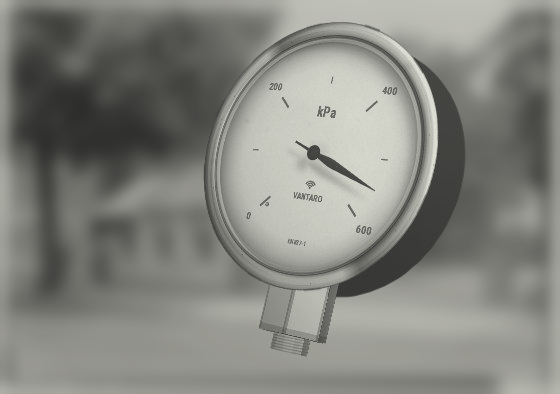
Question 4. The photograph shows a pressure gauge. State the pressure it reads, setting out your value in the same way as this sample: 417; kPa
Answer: 550; kPa
